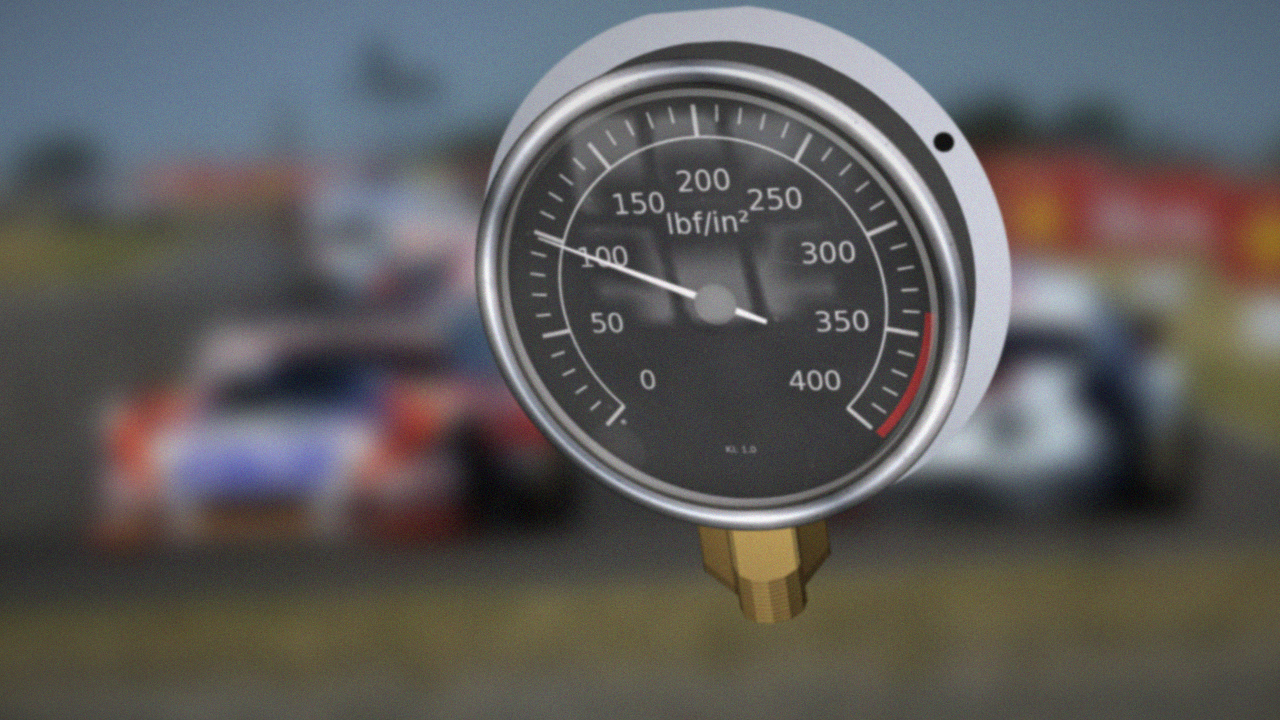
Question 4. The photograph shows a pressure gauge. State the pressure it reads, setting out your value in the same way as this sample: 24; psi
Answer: 100; psi
